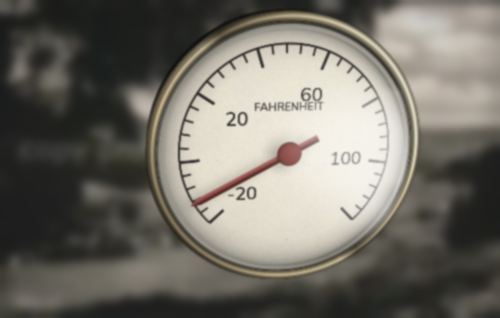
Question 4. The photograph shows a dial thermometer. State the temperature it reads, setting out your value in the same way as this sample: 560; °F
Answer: -12; °F
